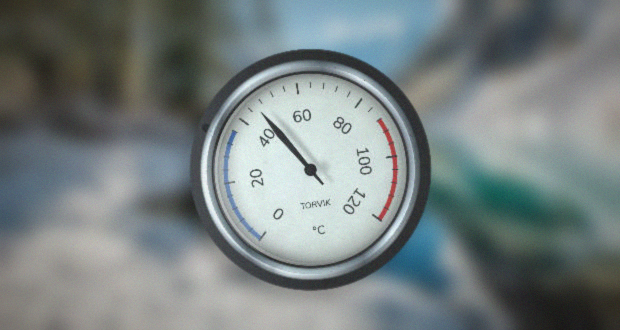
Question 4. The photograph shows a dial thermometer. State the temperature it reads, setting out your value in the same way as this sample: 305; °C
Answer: 46; °C
